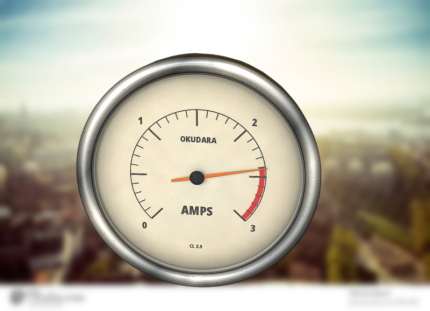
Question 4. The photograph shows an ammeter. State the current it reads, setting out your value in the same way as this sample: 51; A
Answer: 2.4; A
